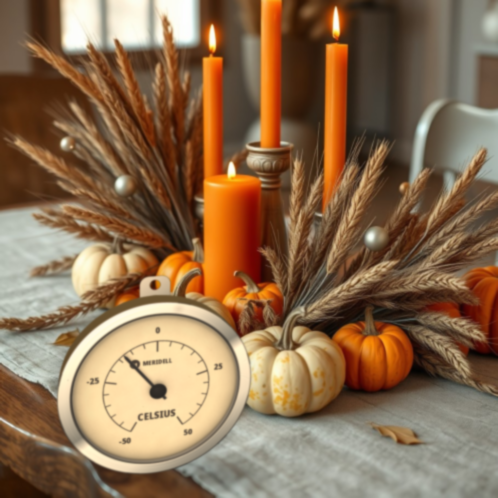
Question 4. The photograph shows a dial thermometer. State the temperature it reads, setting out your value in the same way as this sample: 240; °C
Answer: -12.5; °C
